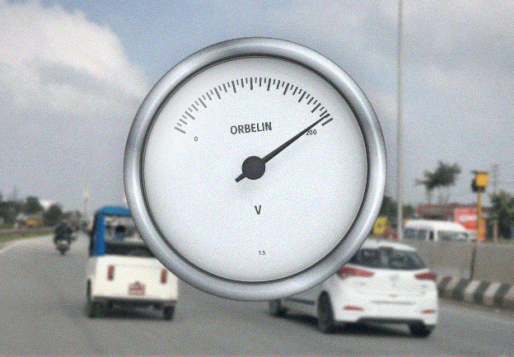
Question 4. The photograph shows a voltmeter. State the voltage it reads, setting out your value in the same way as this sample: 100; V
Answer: 195; V
